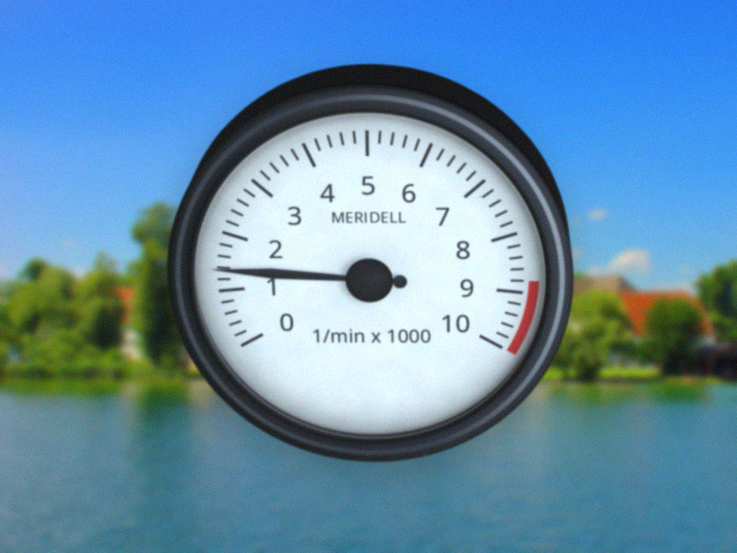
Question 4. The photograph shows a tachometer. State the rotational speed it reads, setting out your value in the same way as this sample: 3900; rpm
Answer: 1400; rpm
